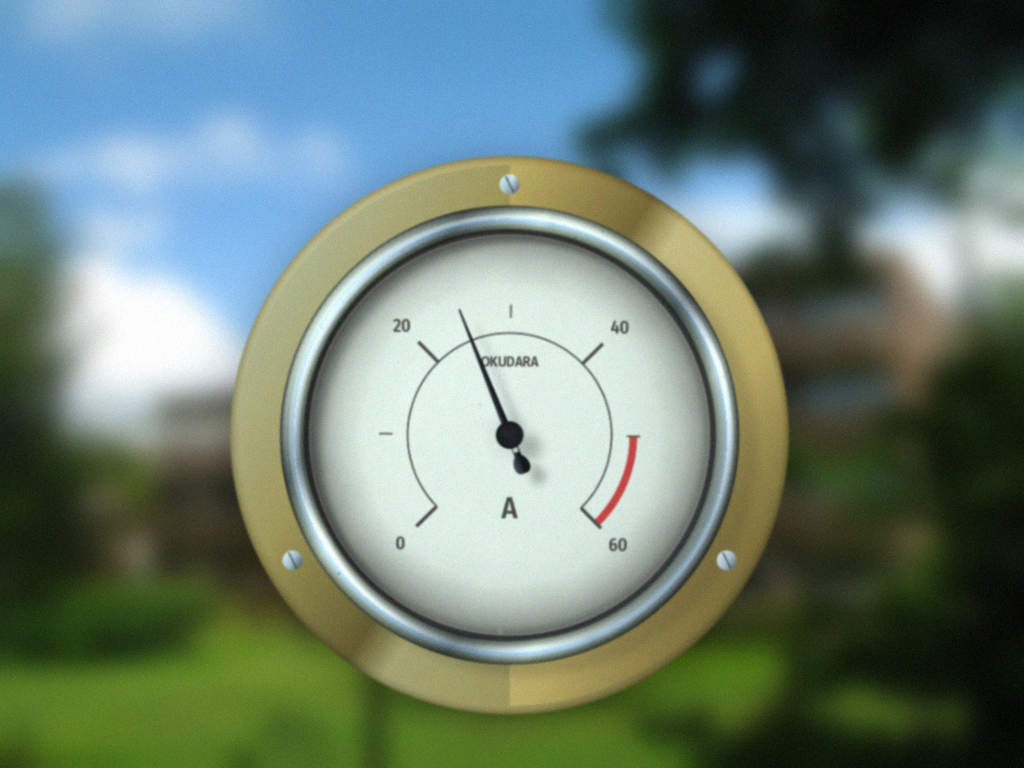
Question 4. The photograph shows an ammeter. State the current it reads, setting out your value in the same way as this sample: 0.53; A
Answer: 25; A
